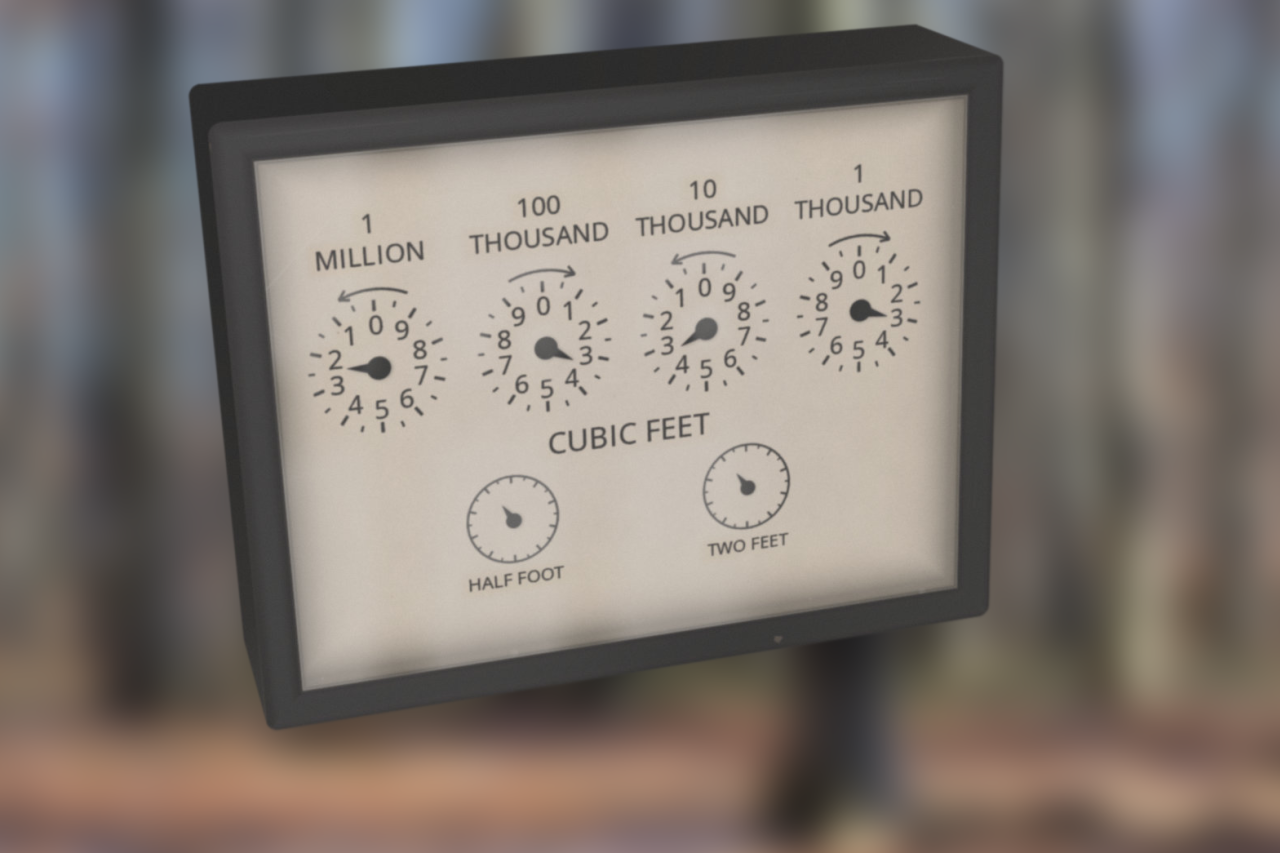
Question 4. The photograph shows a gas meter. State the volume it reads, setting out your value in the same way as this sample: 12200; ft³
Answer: 233300; ft³
